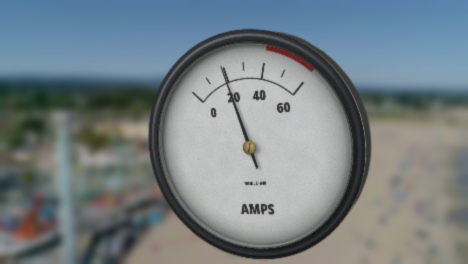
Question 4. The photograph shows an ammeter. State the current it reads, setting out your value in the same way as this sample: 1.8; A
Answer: 20; A
